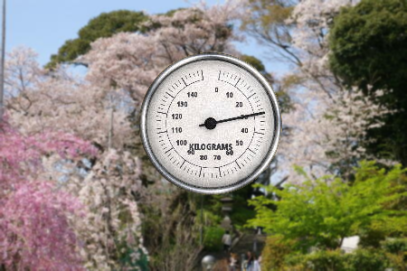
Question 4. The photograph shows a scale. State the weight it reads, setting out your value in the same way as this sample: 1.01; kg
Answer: 30; kg
